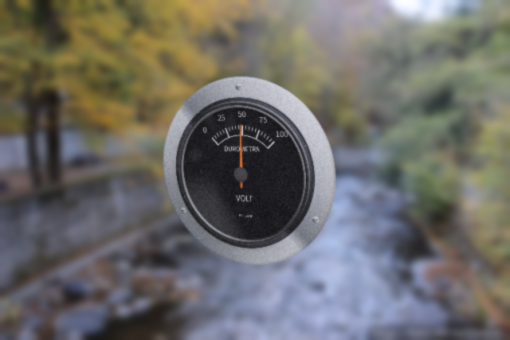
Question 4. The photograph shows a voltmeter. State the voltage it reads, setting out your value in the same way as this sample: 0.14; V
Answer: 50; V
